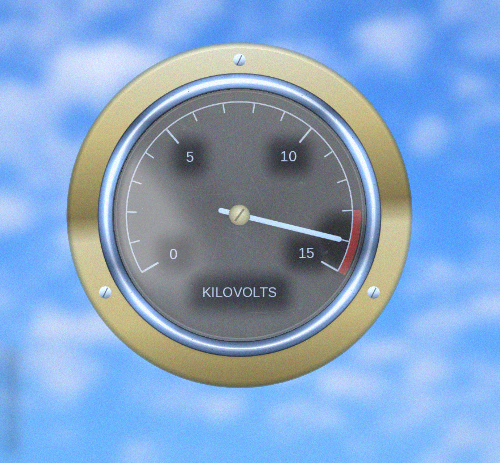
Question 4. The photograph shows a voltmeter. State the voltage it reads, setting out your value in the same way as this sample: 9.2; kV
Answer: 14; kV
